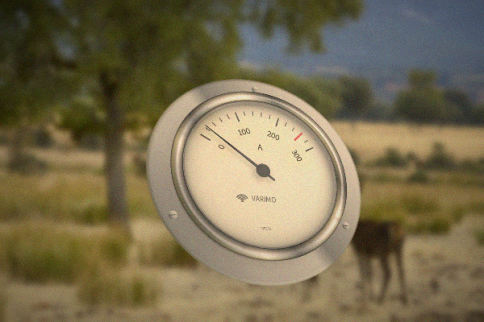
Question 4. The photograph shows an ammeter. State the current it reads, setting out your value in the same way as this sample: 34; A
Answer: 20; A
